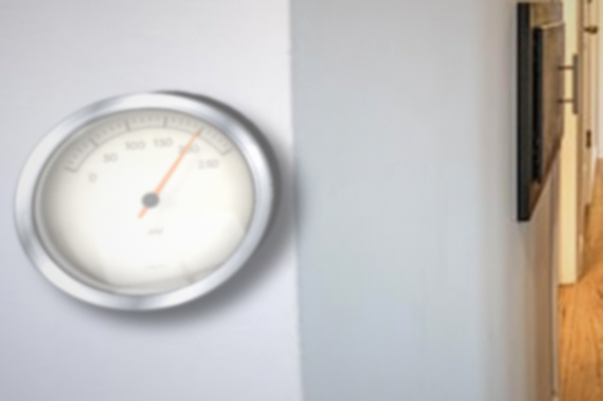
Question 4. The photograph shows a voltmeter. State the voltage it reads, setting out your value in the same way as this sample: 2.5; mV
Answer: 200; mV
